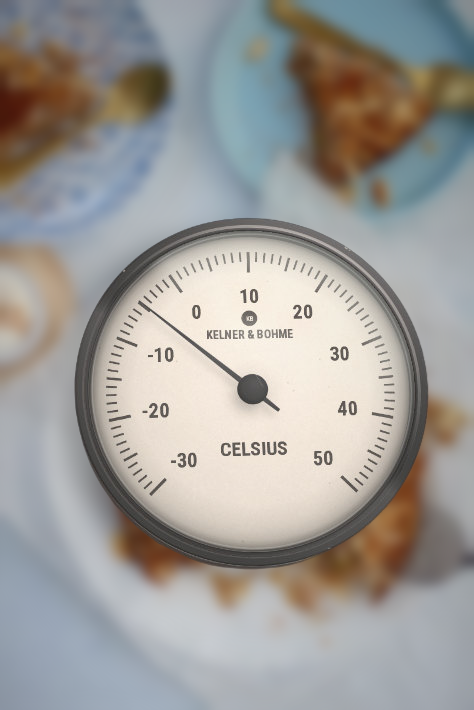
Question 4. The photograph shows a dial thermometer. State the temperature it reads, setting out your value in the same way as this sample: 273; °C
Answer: -5; °C
